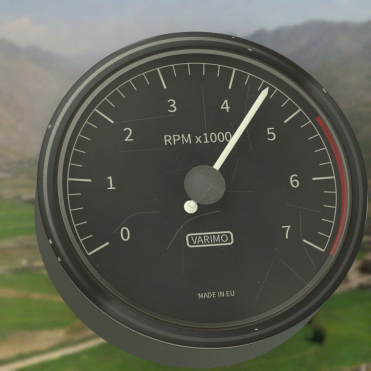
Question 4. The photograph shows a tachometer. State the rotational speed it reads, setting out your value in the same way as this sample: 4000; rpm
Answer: 4500; rpm
